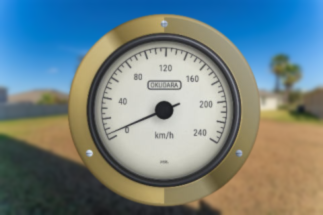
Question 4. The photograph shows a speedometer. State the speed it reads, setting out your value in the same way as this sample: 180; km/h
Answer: 5; km/h
